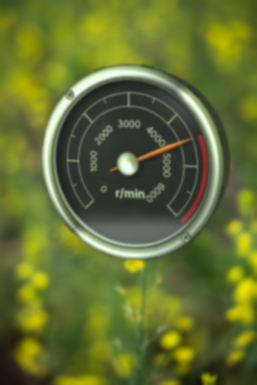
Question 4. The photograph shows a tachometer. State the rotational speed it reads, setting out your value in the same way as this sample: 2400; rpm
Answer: 4500; rpm
